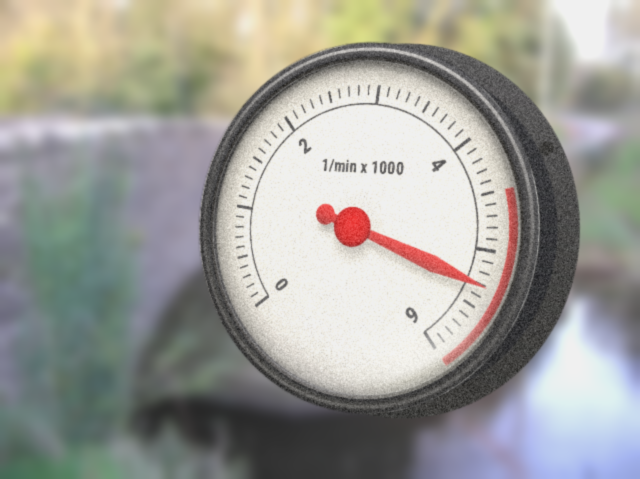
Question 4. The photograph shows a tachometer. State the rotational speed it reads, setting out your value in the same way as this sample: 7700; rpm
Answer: 5300; rpm
